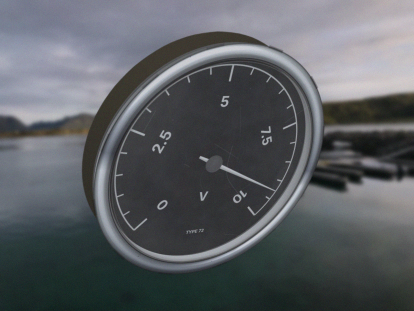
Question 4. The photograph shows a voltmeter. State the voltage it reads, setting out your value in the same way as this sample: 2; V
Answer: 9.25; V
